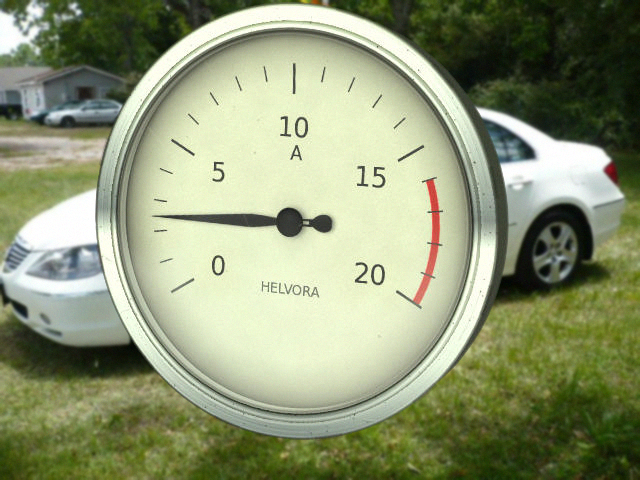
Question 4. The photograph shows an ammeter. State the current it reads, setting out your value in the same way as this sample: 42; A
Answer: 2.5; A
